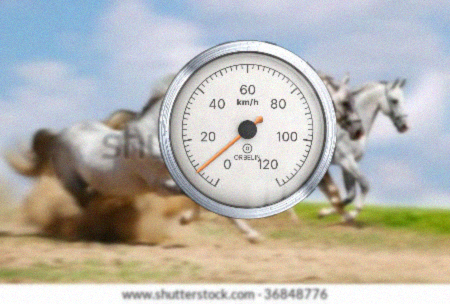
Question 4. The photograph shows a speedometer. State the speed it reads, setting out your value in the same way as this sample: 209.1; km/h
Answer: 8; km/h
